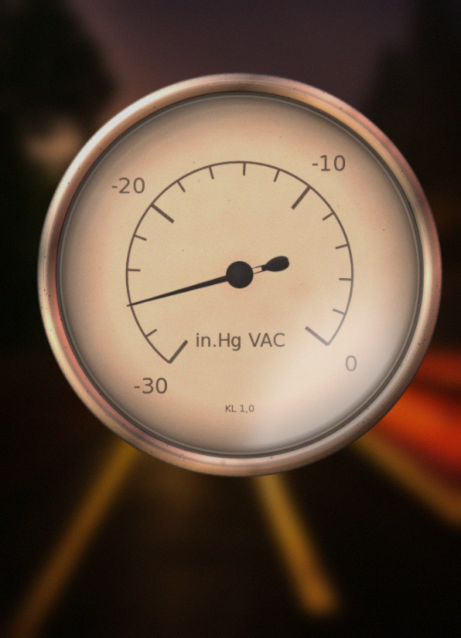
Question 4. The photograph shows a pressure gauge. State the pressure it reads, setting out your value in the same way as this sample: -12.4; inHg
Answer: -26; inHg
